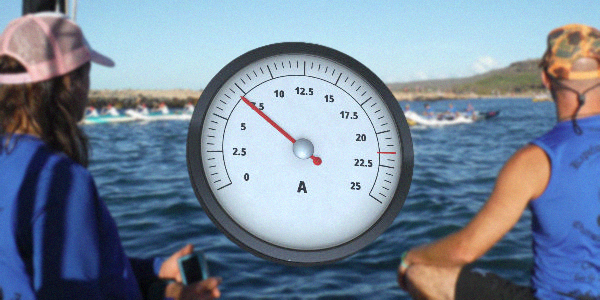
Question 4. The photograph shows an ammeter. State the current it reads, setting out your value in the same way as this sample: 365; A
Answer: 7; A
